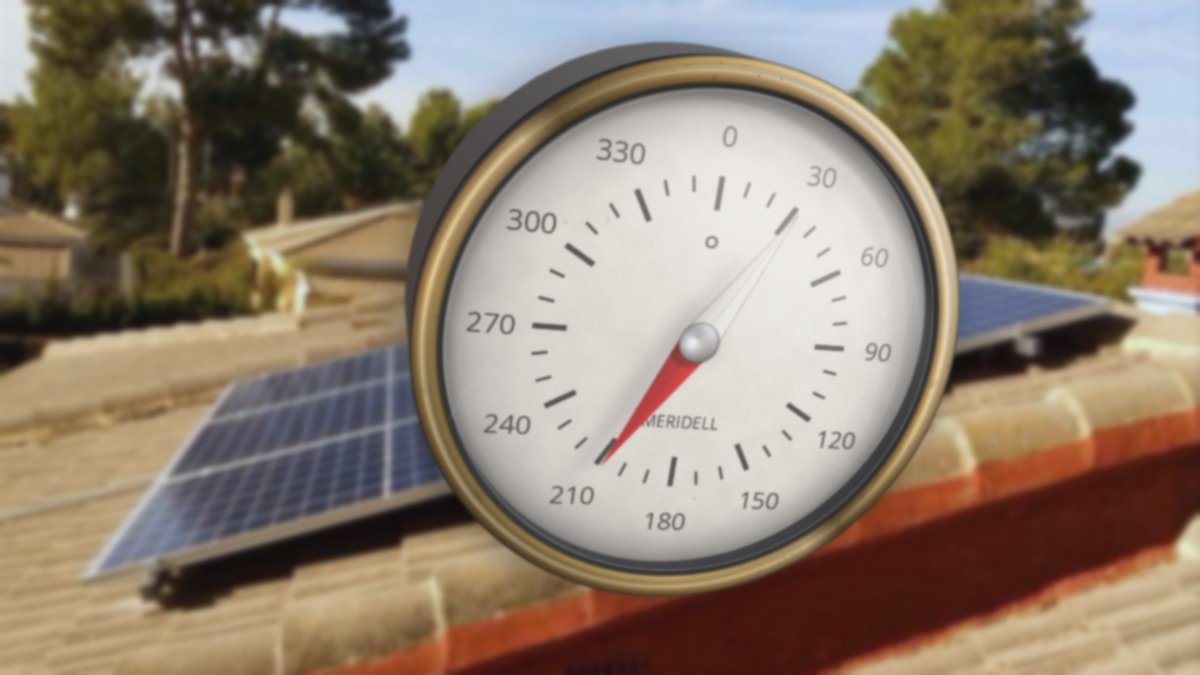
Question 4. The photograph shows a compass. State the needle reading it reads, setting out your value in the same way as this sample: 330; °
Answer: 210; °
